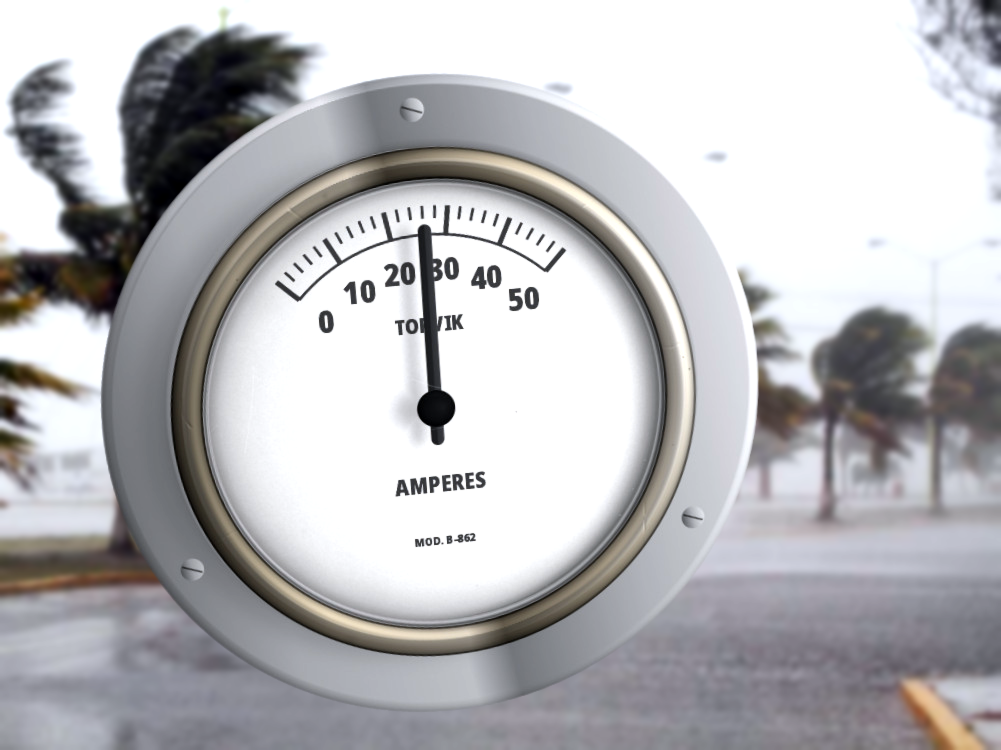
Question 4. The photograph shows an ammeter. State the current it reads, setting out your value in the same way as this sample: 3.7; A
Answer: 26; A
